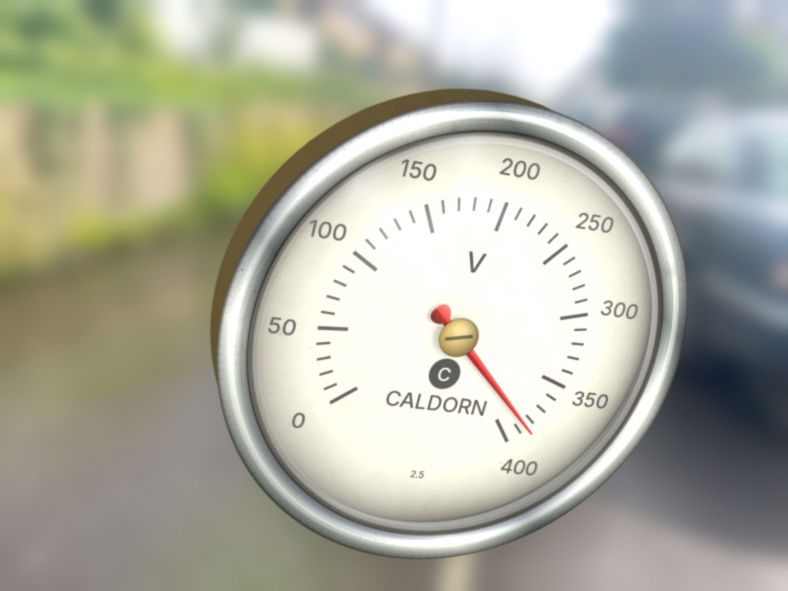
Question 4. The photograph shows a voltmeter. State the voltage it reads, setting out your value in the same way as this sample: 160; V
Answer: 385; V
